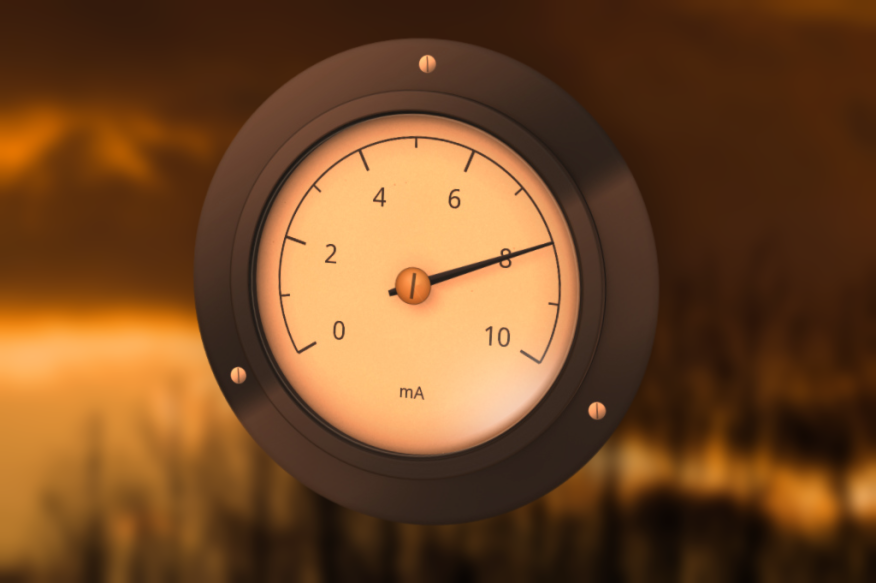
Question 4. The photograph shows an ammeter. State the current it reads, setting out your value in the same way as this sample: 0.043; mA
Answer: 8; mA
